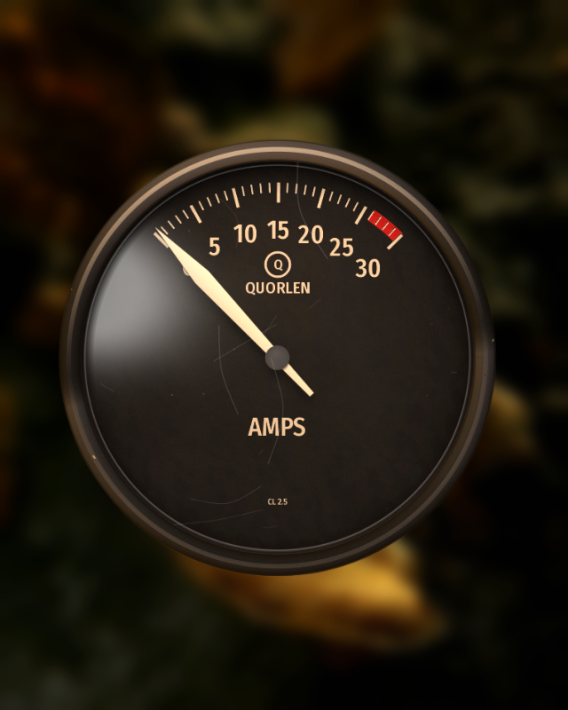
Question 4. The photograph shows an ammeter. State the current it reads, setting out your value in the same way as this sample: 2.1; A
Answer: 0.5; A
